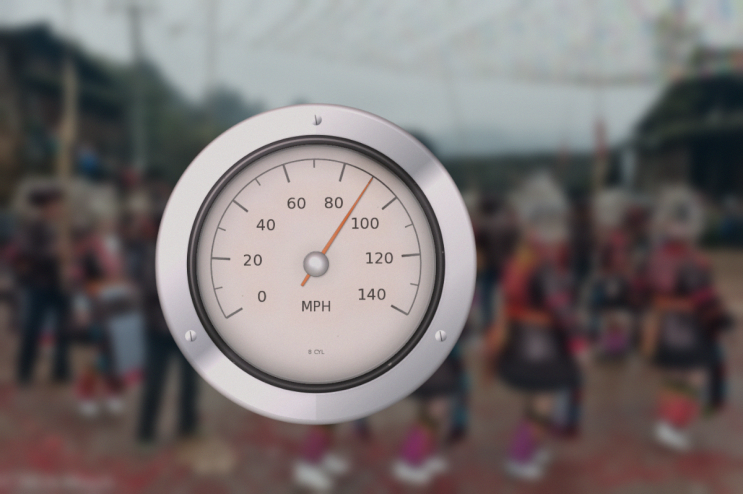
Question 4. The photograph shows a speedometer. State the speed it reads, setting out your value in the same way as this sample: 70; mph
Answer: 90; mph
